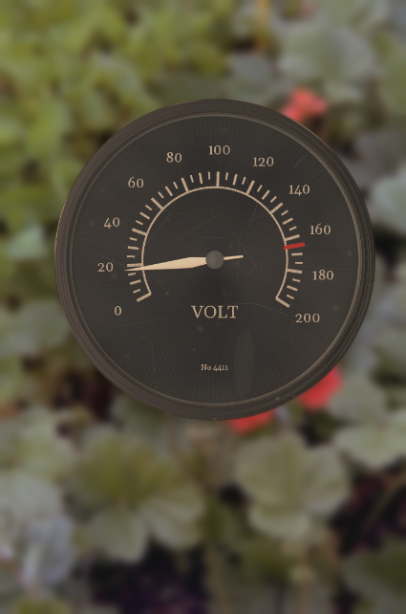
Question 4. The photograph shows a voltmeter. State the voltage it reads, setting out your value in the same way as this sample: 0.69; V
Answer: 17.5; V
